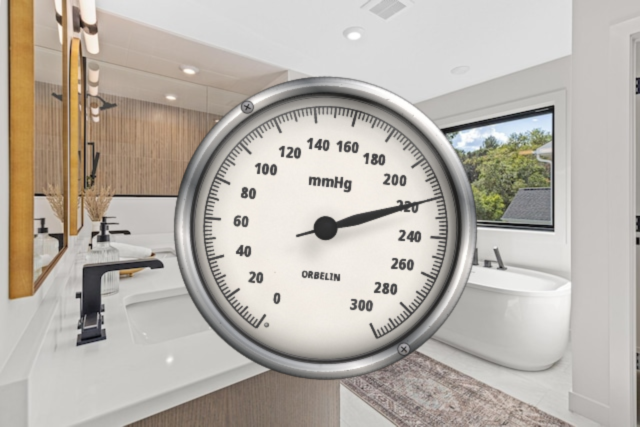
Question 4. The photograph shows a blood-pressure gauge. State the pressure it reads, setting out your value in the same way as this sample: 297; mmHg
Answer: 220; mmHg
